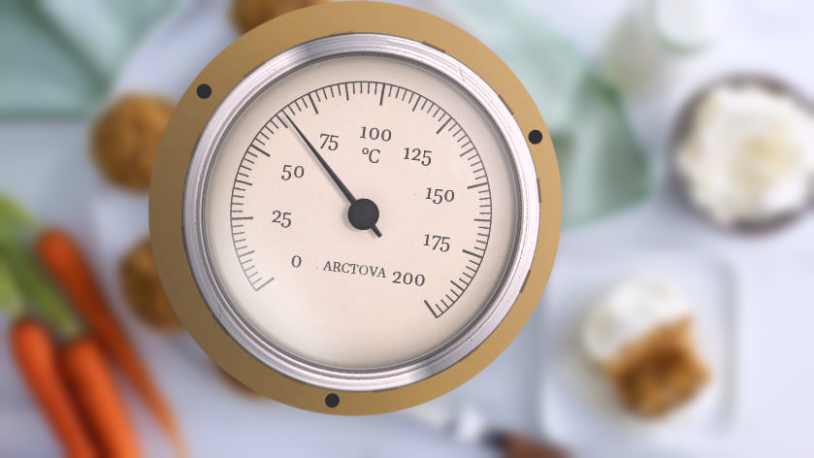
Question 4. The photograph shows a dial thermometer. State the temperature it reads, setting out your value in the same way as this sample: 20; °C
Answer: 65; °C
